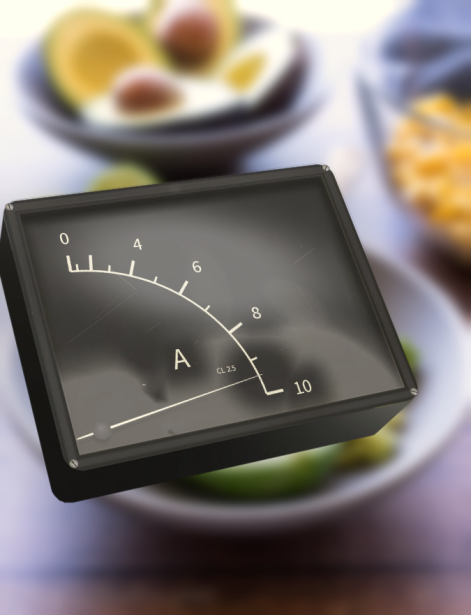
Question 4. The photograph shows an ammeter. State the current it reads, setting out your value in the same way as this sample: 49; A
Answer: 9.5; A
